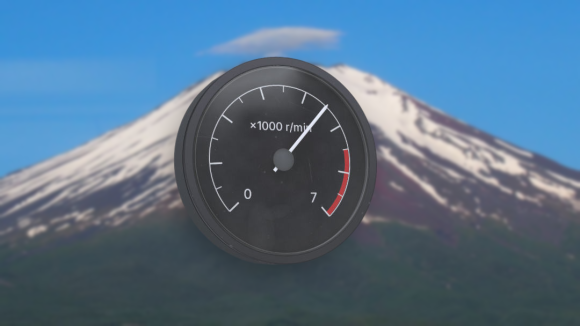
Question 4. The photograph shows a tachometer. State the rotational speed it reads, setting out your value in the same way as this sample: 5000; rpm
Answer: 4500; rpm
